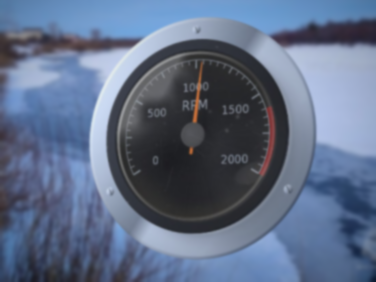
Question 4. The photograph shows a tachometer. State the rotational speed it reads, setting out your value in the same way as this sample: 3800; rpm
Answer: 1050; rpm
